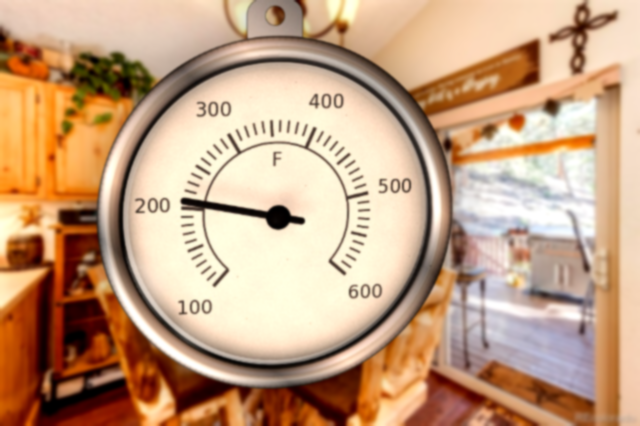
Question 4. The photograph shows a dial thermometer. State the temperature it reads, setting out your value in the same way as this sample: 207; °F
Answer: 210; °F
